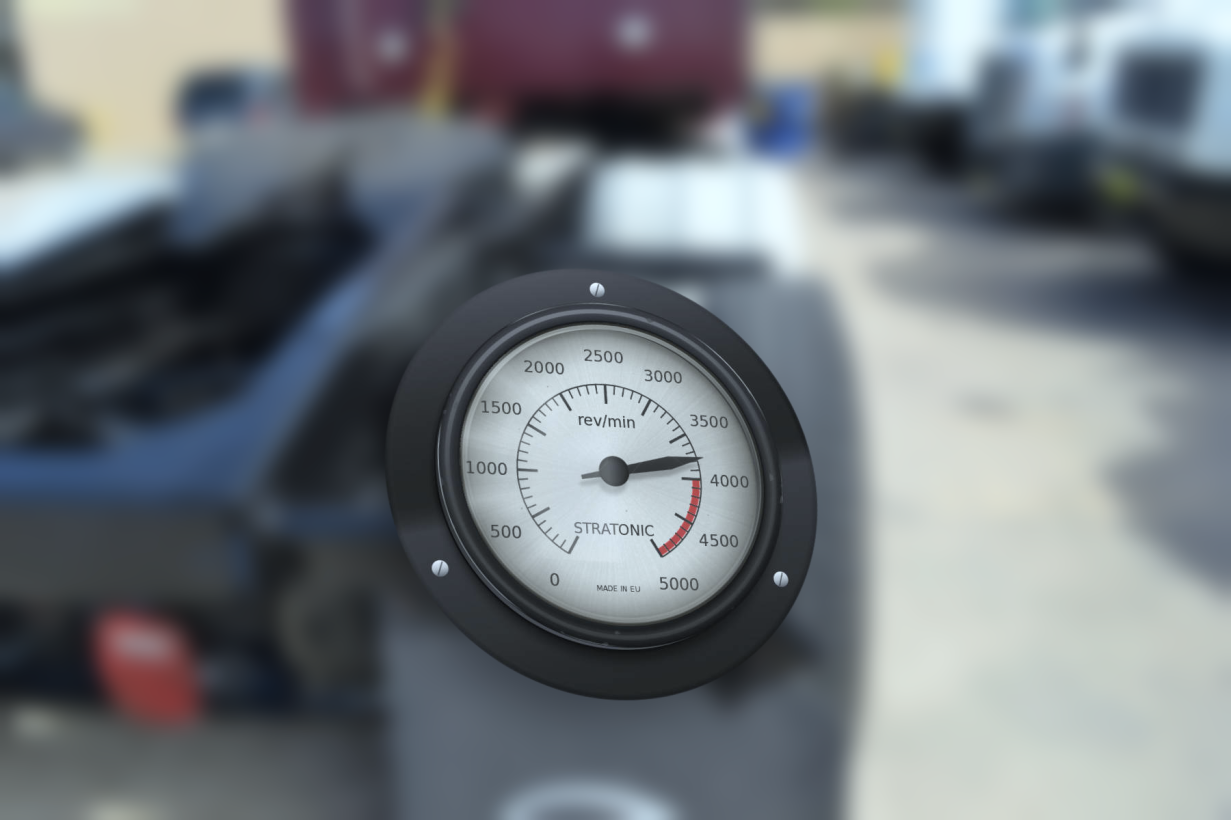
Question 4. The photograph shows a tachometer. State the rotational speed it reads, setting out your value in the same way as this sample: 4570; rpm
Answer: 3800; rpm
